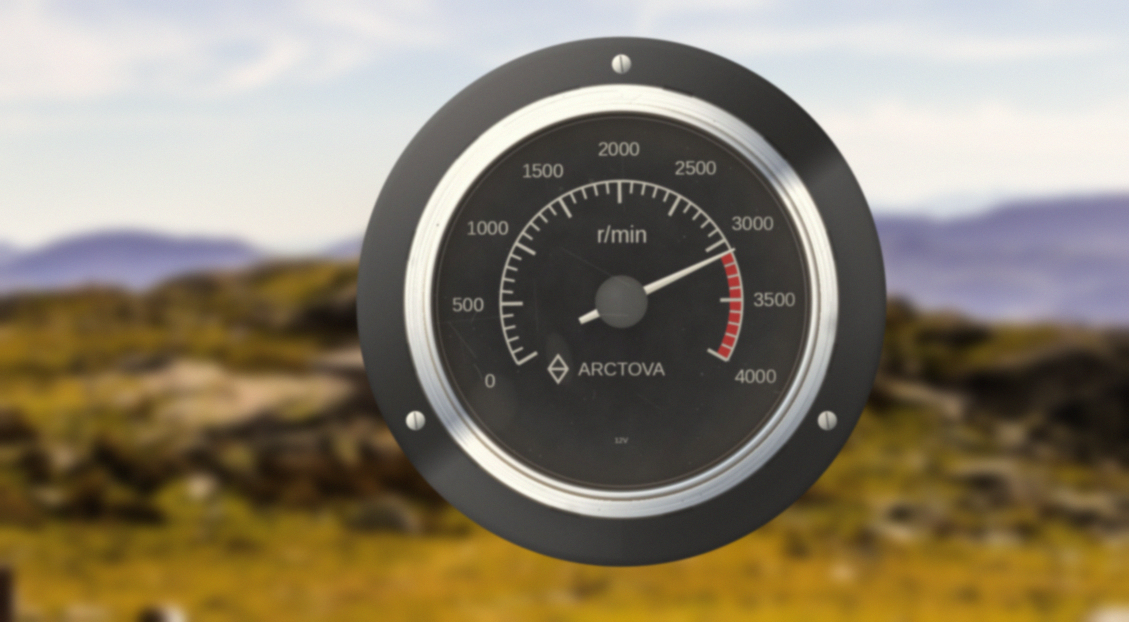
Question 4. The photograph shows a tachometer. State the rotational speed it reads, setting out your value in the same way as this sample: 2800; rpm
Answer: 3100; rpm
